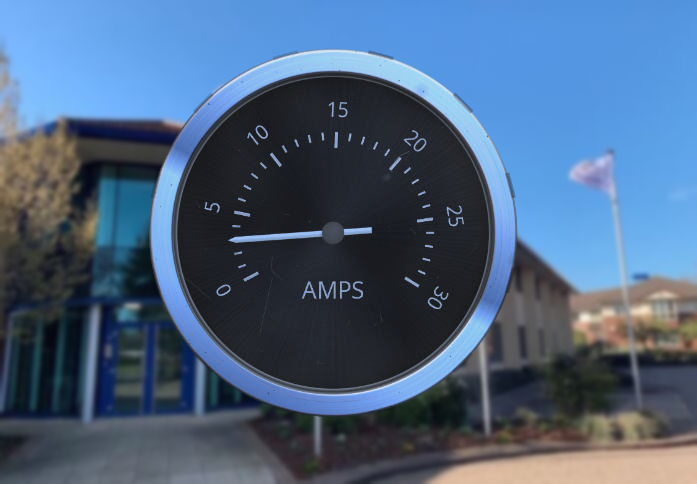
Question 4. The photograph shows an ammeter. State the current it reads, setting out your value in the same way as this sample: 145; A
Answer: 3; A
